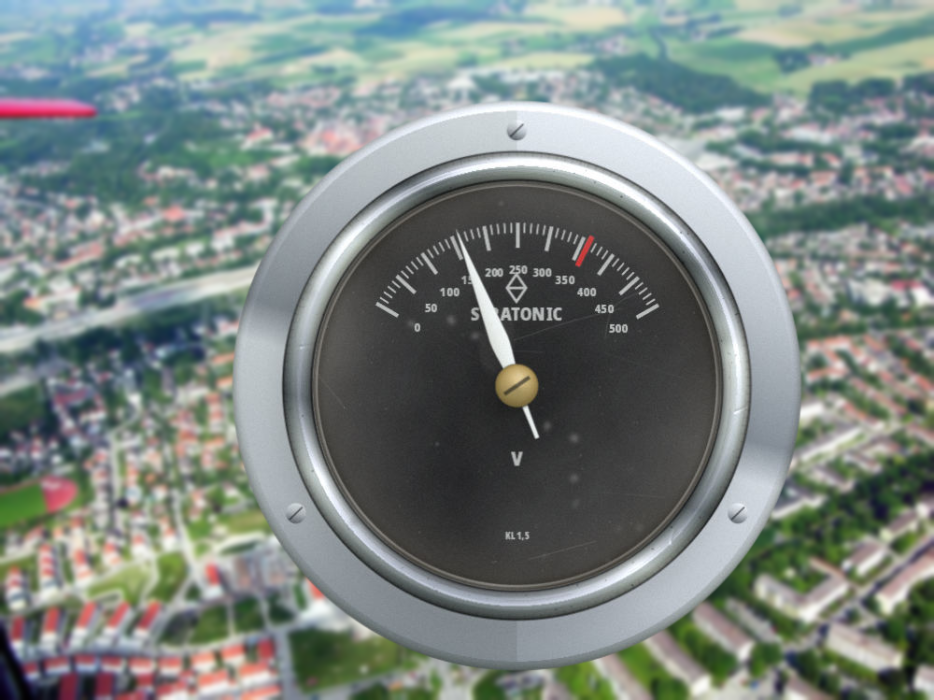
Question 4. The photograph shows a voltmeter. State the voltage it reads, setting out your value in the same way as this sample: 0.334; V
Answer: 160; V
